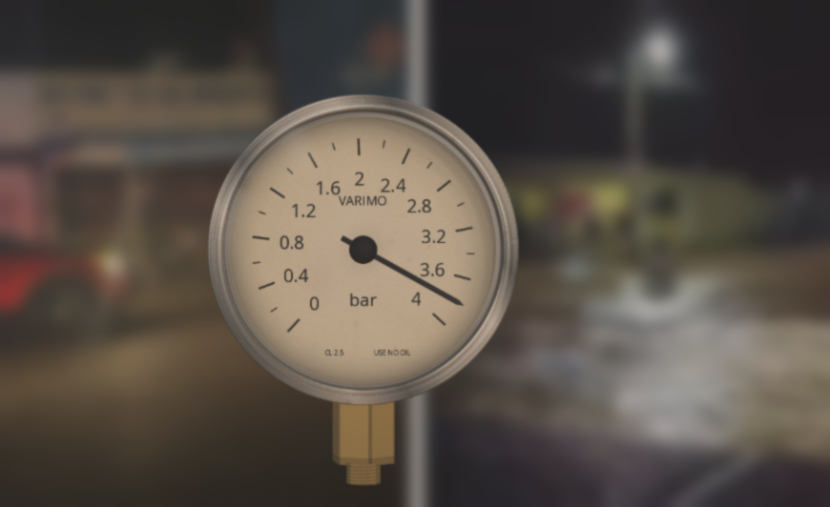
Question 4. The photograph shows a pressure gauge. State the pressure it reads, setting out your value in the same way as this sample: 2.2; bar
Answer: 3.8; bar
